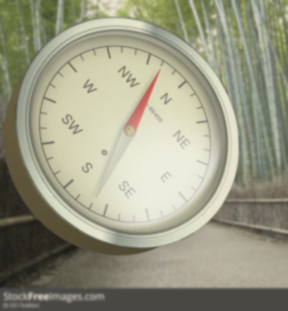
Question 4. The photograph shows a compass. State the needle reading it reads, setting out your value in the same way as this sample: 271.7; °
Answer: 340; °
